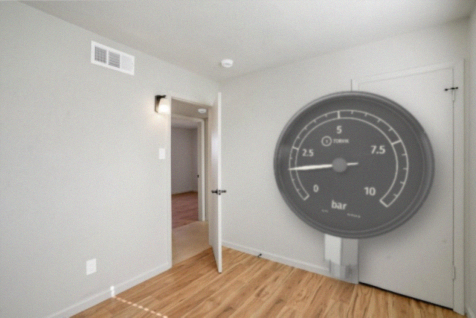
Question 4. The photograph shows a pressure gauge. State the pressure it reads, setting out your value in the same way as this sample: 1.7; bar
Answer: 1.5; bar
